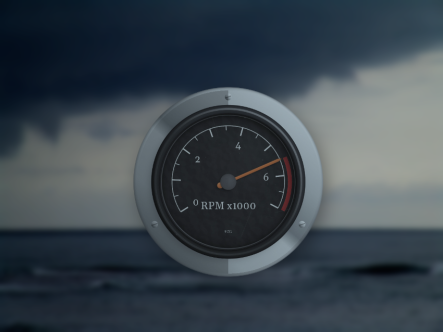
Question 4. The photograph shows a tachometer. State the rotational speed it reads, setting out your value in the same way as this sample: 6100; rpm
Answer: 5500; rpm
